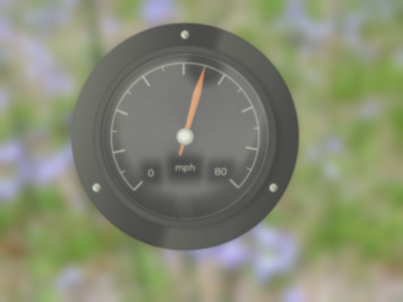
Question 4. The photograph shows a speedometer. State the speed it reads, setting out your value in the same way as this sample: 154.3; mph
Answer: 45; mph
